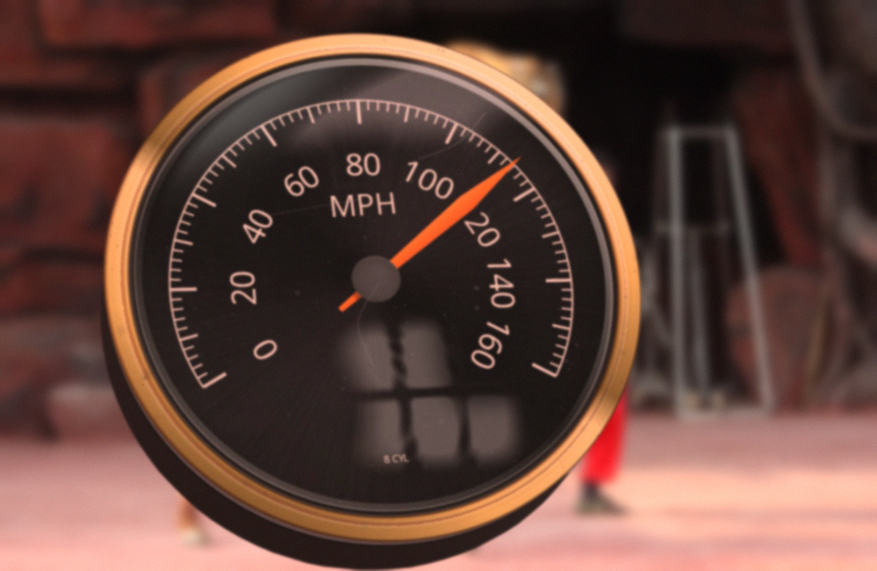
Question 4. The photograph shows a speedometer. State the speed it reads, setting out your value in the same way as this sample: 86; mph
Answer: 114; mph
